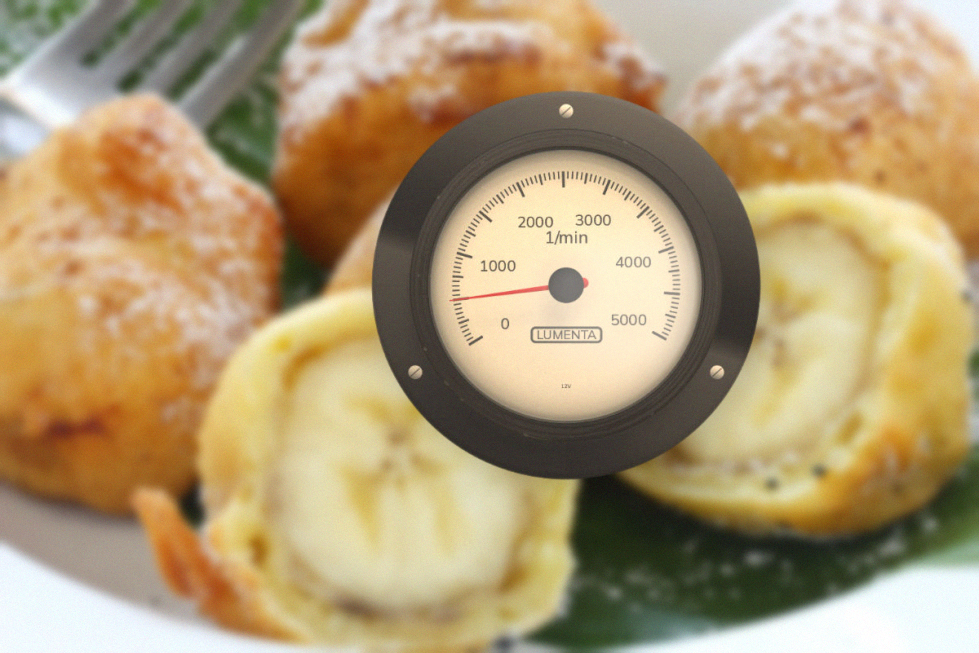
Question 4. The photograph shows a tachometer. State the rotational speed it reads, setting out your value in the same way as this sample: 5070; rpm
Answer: 500; rpm
